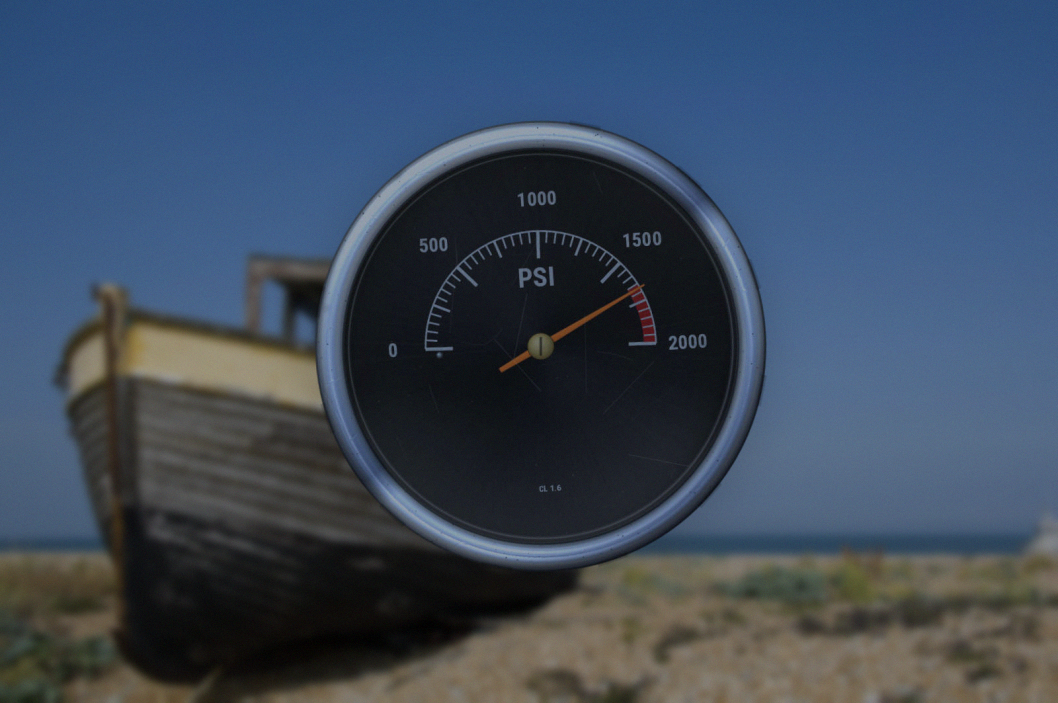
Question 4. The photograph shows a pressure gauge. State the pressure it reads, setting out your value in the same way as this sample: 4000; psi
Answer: 1675; psi
